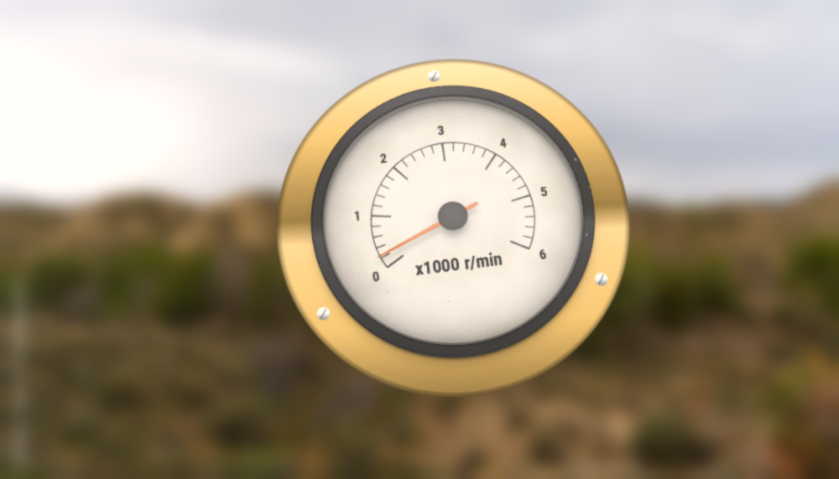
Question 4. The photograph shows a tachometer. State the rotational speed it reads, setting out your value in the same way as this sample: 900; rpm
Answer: 200; rpm
